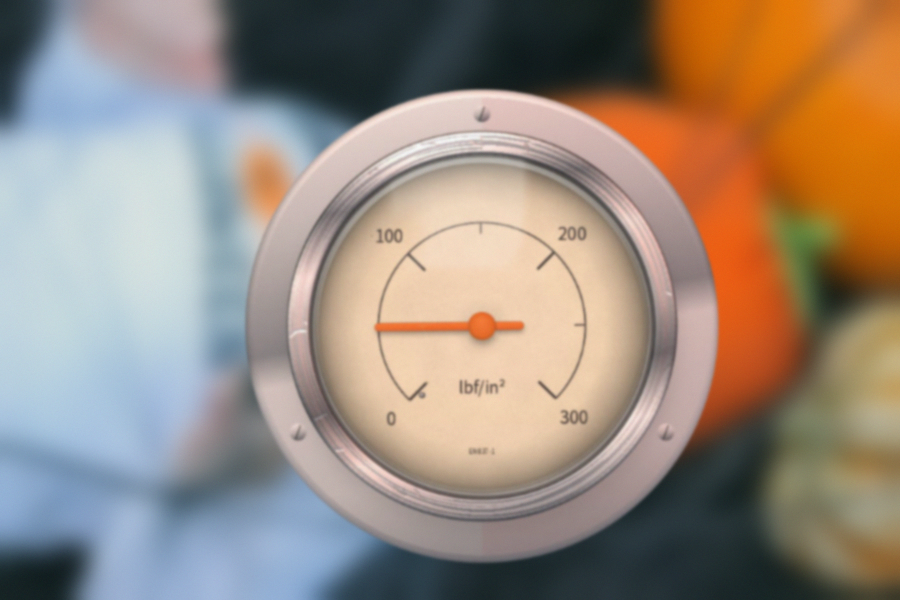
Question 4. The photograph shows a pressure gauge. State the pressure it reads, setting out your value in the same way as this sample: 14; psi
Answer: 50; psi
